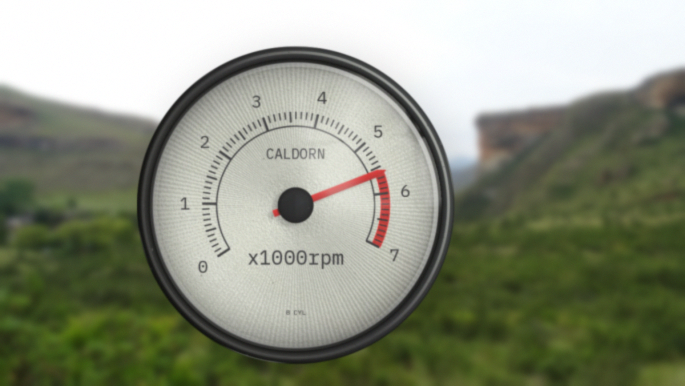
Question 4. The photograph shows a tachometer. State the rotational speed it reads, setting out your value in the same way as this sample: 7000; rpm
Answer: 5600; rpm
